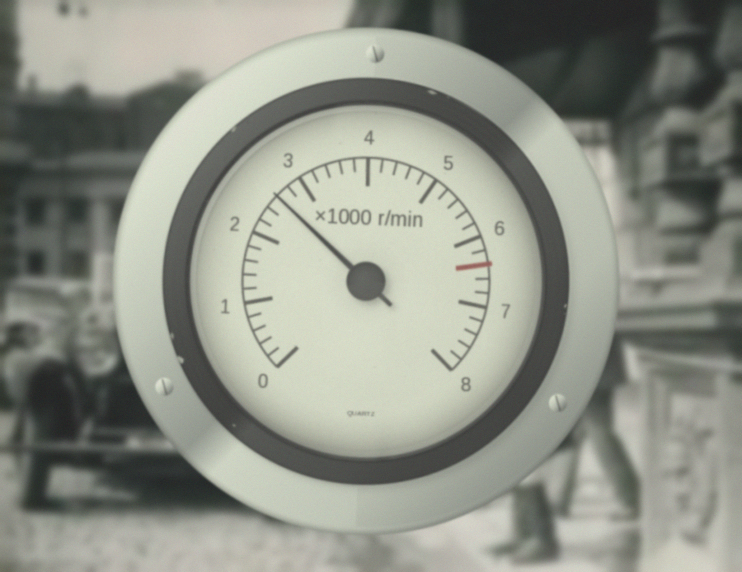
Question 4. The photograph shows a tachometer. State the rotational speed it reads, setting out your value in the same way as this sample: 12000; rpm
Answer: 2600; rpm
